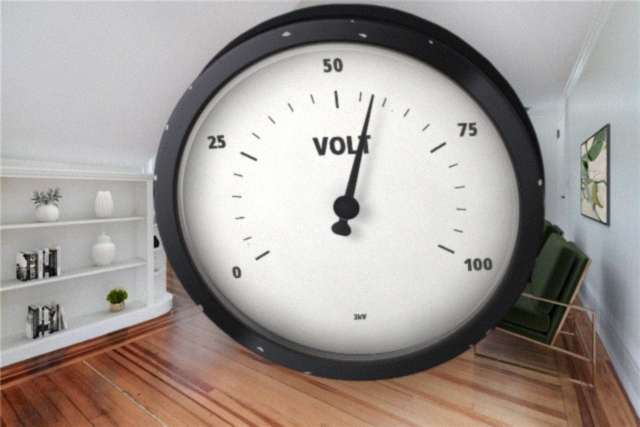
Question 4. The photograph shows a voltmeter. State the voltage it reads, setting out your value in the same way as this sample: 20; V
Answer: 57.5; V
